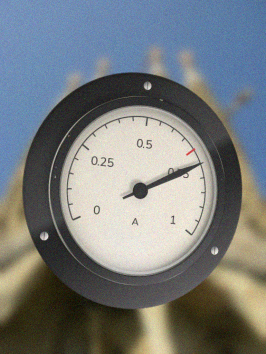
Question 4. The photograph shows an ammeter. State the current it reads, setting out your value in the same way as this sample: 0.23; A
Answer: 0.75; A
